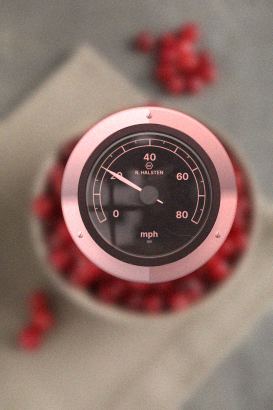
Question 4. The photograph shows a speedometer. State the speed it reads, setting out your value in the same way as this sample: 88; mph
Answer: 20; mph
